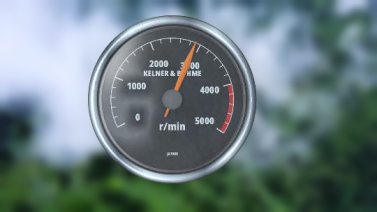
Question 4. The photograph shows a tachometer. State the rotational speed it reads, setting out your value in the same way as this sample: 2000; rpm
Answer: 2900; rpm
